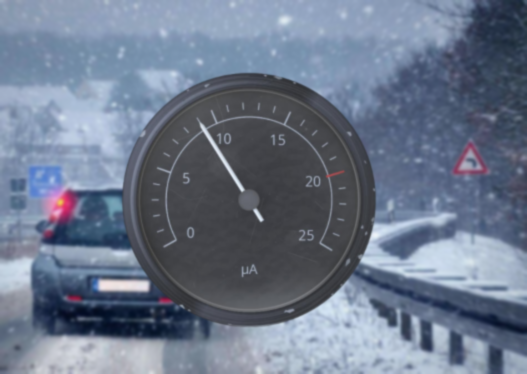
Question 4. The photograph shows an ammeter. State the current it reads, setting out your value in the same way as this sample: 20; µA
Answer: 9; µA
